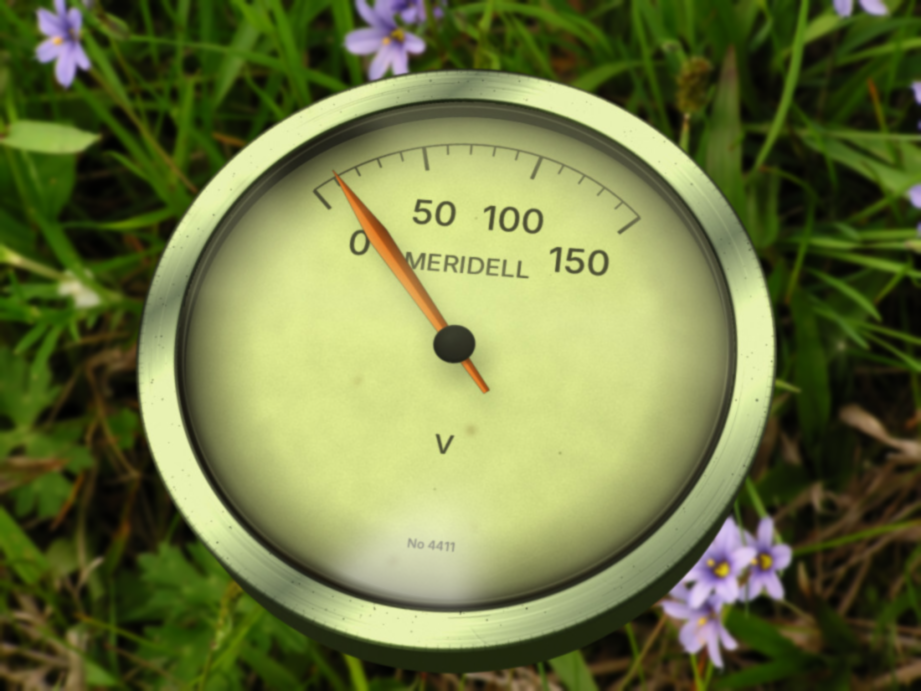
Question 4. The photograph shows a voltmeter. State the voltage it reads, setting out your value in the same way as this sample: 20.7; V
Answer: 10; V
